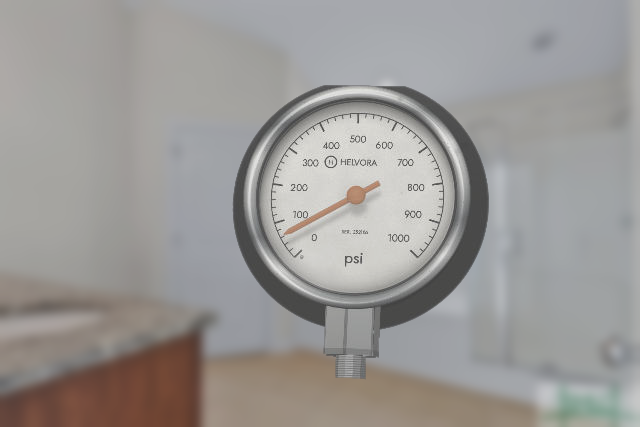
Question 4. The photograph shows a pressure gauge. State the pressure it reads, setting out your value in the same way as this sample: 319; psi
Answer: 60; psi
